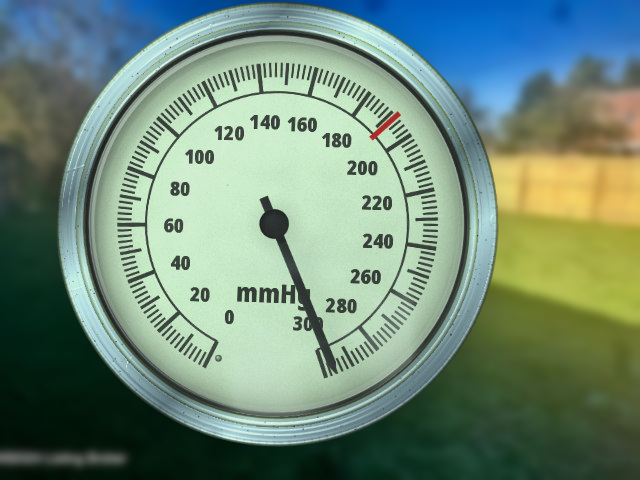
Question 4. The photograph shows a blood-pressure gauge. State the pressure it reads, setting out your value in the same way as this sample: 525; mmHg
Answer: 296; mmHg
